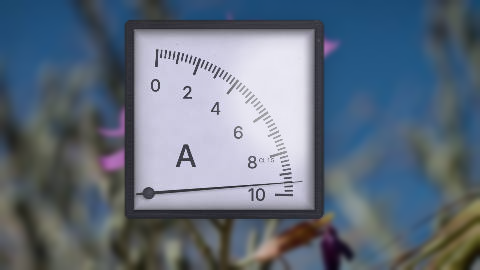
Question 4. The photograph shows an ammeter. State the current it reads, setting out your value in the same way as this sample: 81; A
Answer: 9.4; A
